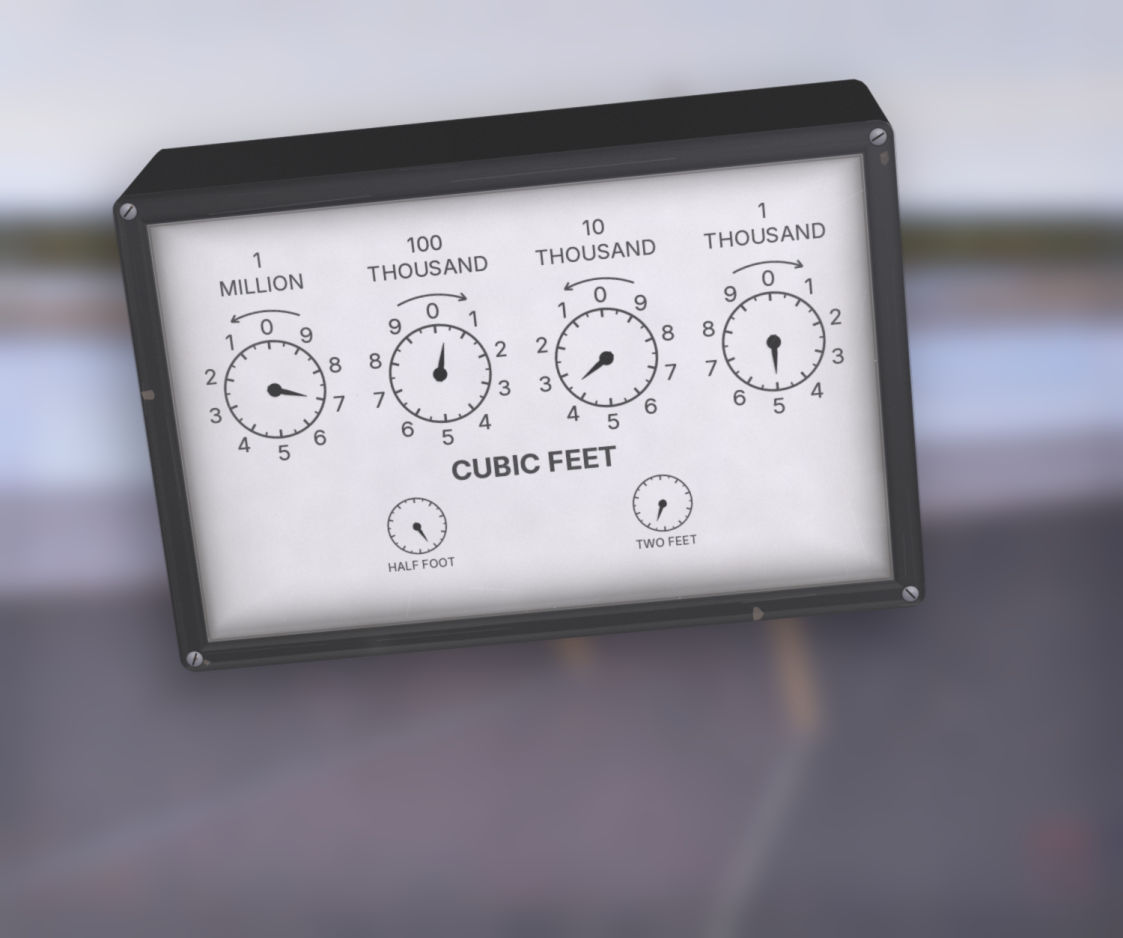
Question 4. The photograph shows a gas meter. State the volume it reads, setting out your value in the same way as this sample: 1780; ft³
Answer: 703500; ft³
